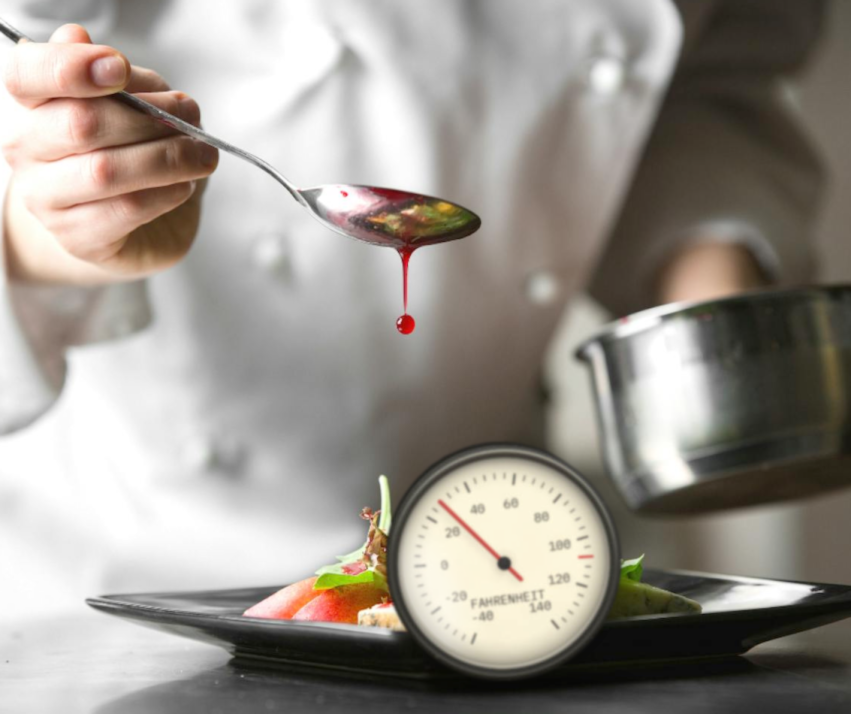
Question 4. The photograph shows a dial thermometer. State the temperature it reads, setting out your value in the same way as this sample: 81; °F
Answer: 28; °F
